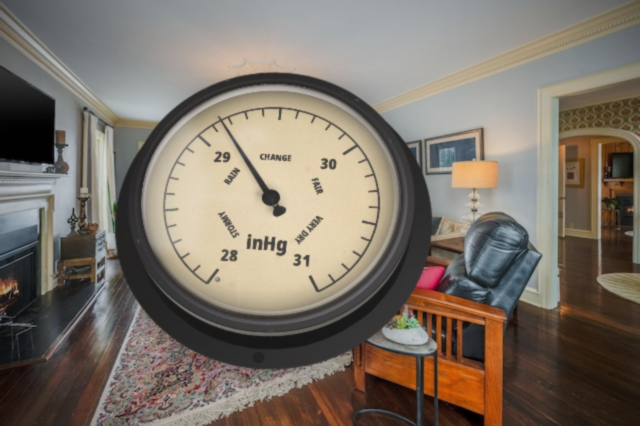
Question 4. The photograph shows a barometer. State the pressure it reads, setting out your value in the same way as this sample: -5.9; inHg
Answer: 29.15; inHg
